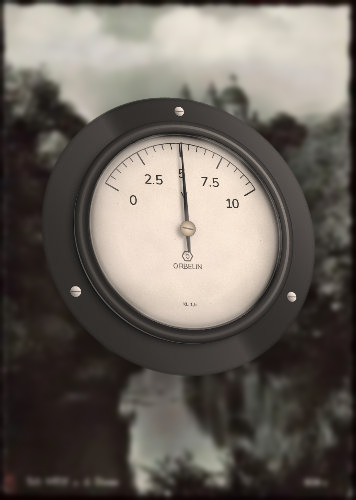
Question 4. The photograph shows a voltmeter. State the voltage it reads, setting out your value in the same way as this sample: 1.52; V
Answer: 5; V
